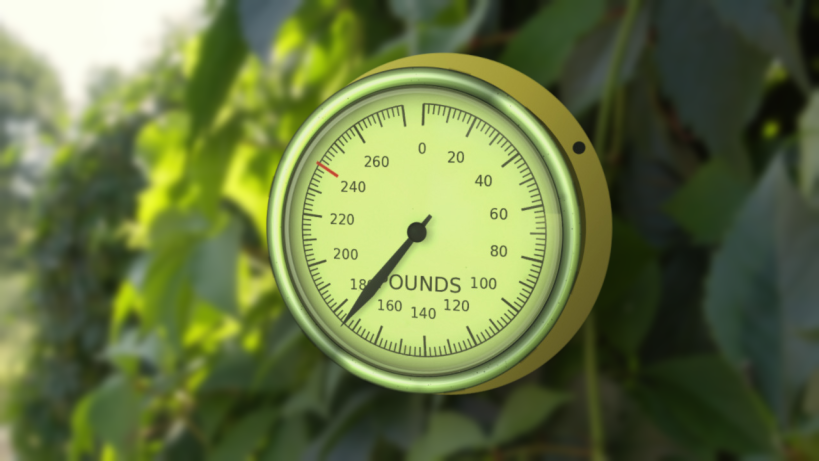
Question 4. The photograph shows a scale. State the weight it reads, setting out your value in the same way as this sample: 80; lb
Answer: 174; lb
